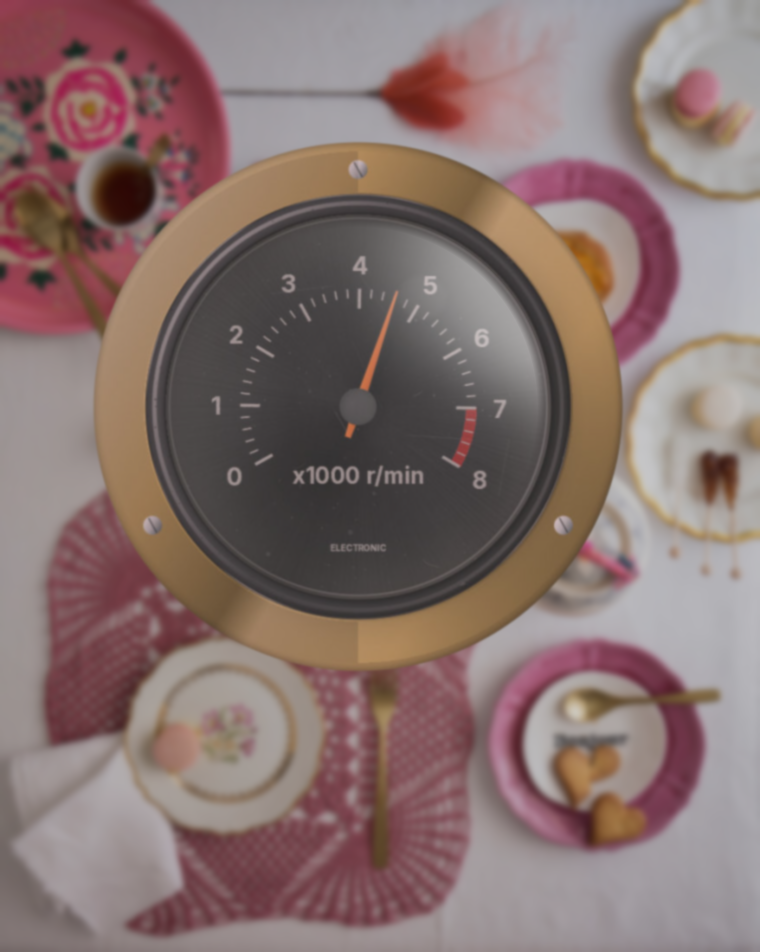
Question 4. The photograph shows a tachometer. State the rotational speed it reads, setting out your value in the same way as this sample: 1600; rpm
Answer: 4600; rpm
